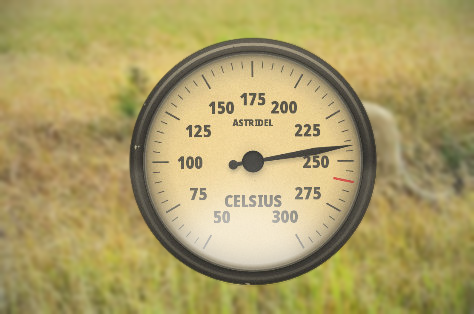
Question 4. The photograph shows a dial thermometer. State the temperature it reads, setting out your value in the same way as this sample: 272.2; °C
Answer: 242.5; °C
